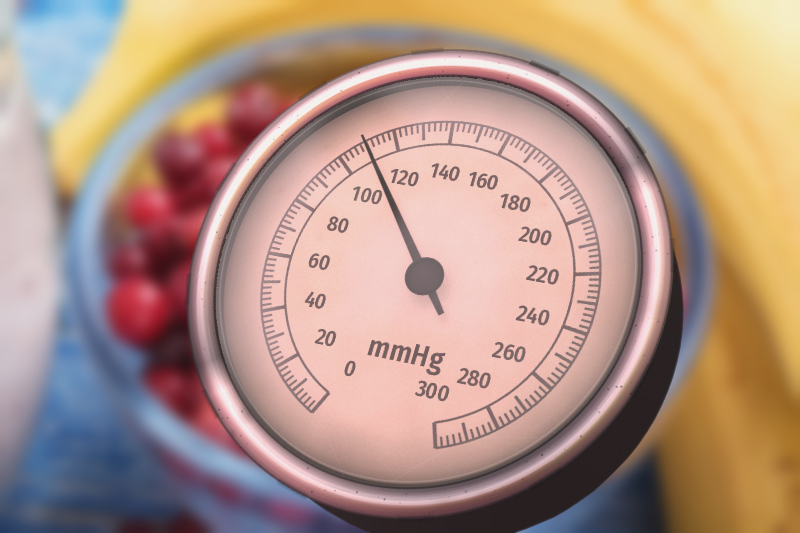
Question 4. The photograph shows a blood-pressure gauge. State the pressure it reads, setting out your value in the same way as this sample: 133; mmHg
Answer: 110; mmHg
